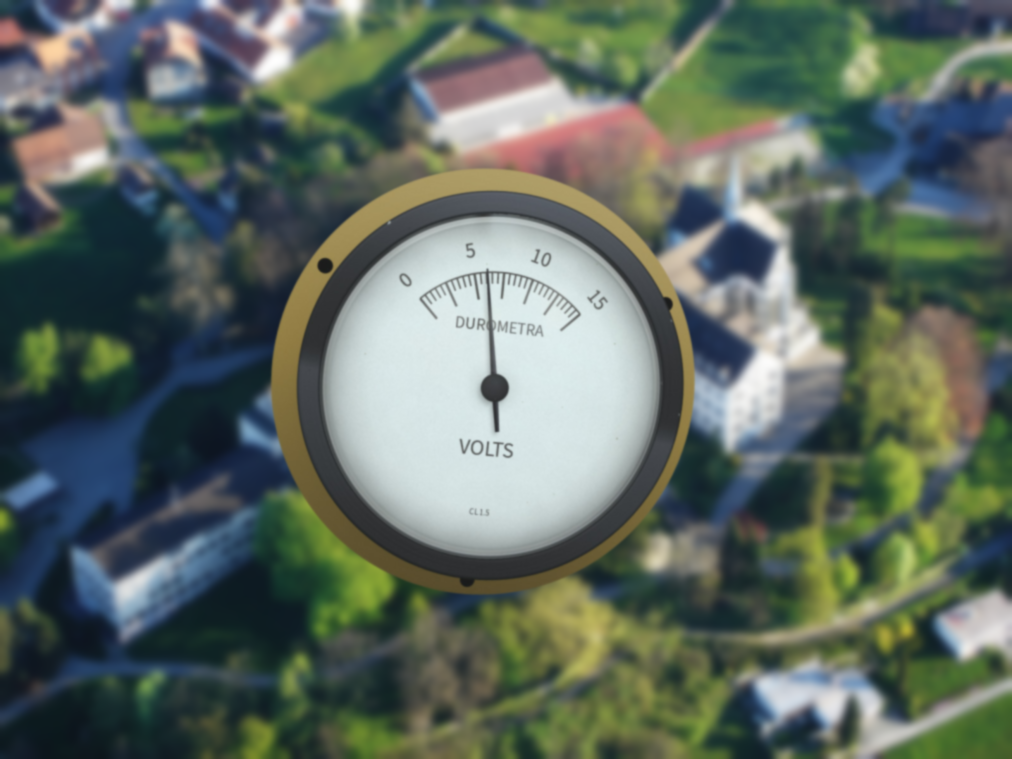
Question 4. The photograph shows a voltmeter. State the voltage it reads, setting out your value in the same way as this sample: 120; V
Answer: 6; V
